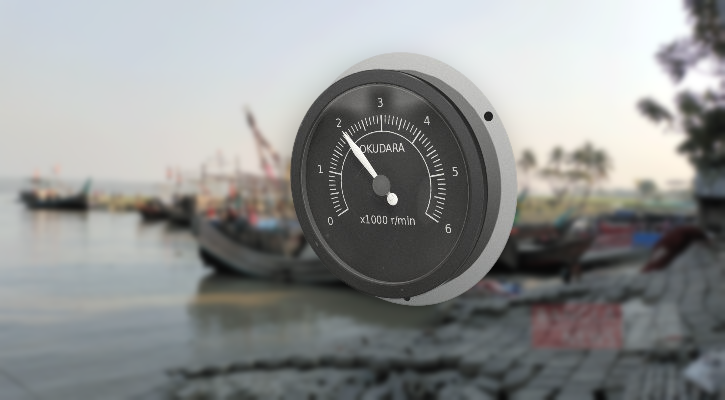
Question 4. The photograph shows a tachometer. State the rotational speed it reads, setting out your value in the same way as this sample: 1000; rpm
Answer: 2000; rpm
